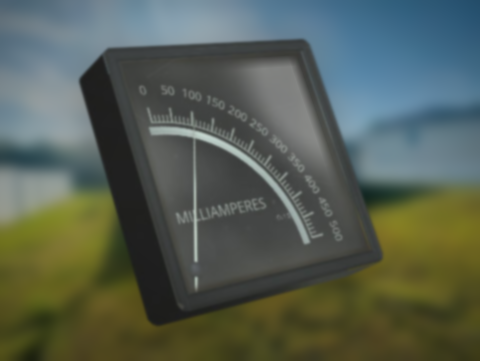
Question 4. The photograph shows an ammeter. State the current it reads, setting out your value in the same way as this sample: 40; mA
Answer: 100; mA
